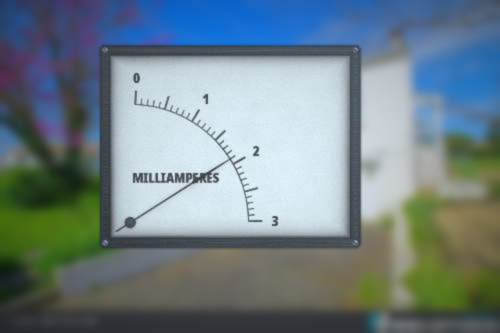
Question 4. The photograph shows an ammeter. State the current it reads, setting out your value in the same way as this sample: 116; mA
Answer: 1.9; mA
